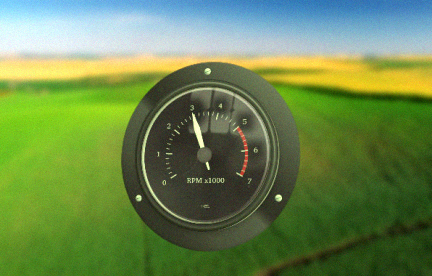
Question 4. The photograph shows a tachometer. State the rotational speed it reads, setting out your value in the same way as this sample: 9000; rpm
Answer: 3000; rpm
